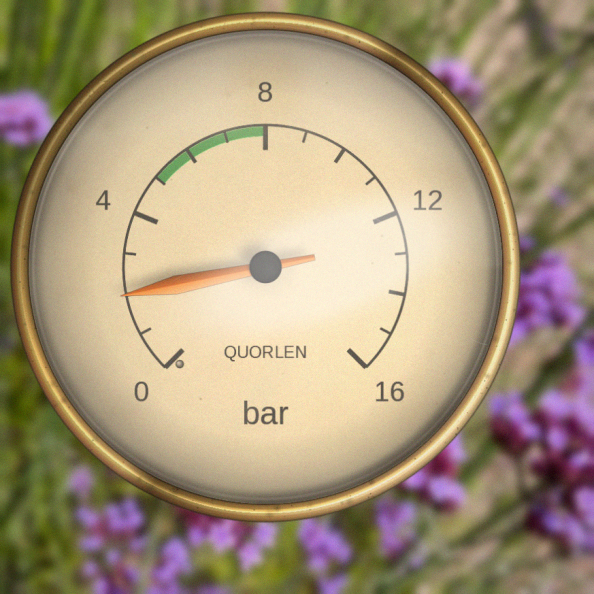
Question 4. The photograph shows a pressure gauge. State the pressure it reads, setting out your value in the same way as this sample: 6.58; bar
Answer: 2; bar
